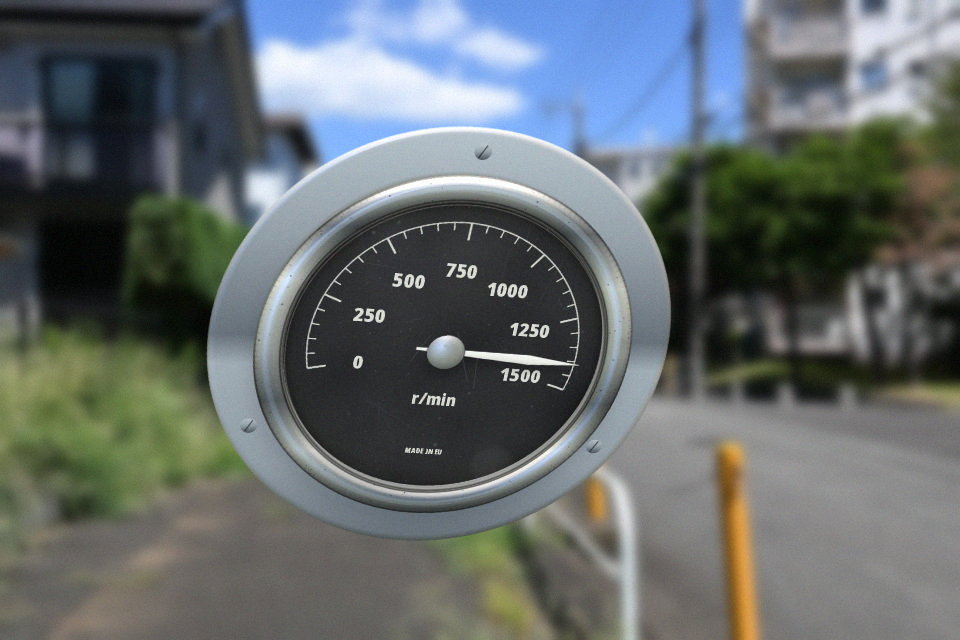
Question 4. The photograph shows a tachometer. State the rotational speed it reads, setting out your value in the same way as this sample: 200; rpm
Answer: 1400; rpm
